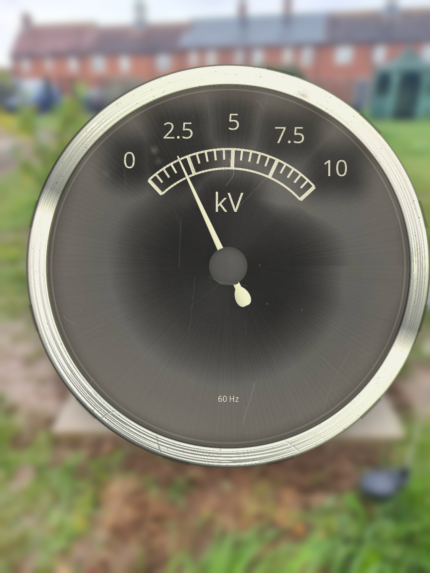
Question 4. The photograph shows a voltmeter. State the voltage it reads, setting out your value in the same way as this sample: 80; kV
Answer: 2; kV
